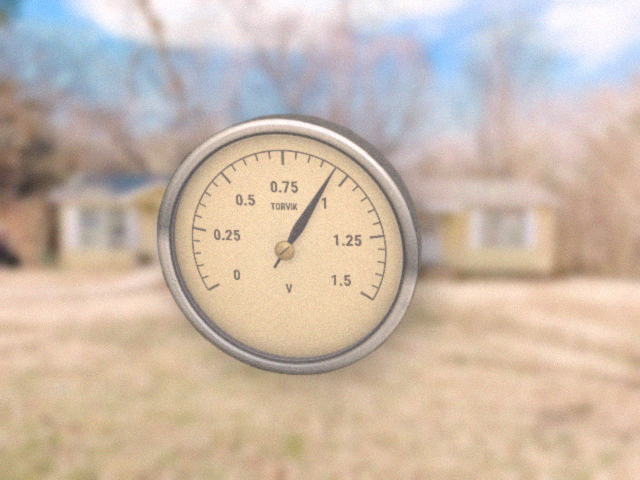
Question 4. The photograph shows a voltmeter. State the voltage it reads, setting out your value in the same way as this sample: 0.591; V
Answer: 0.95; V
